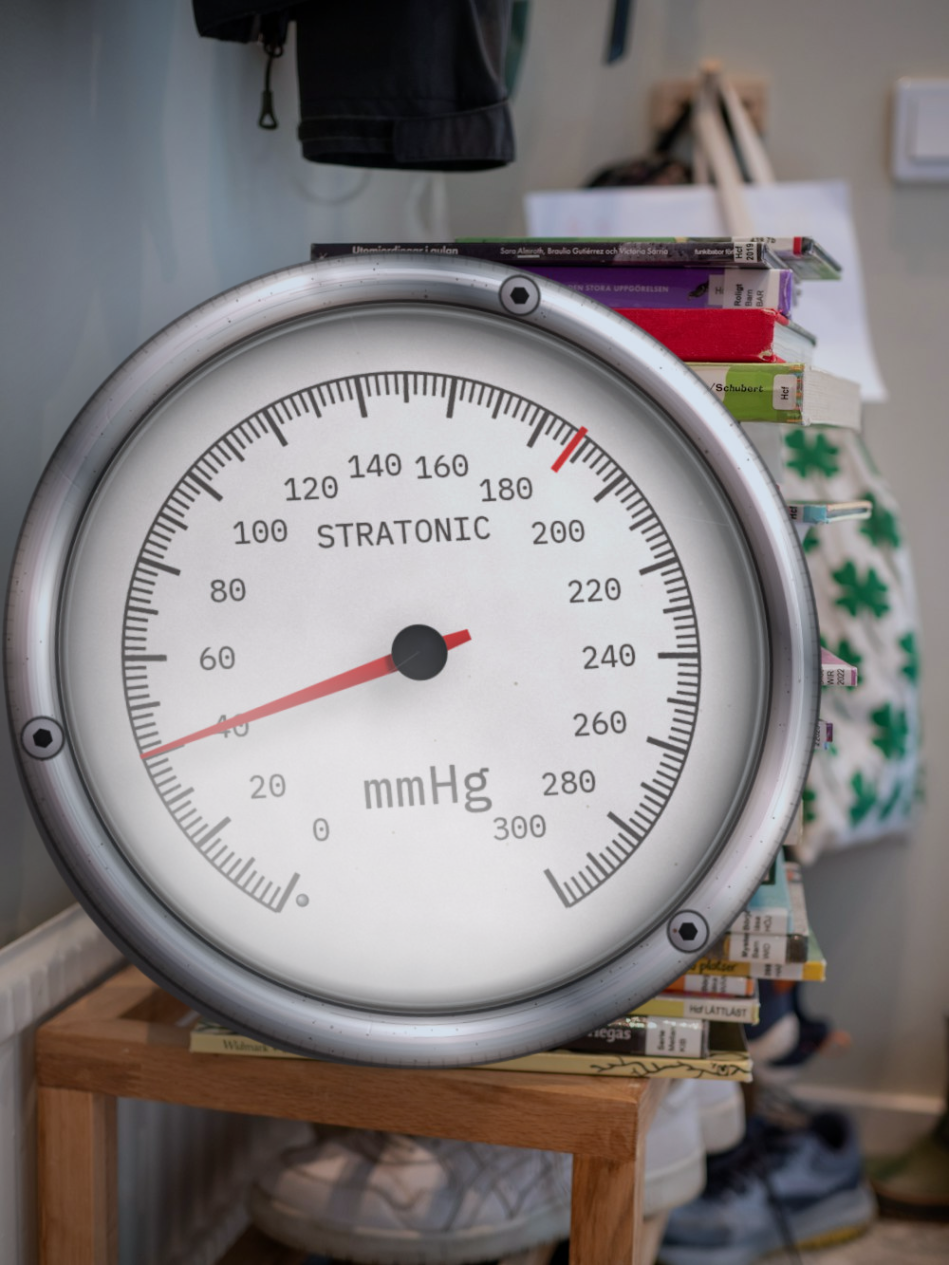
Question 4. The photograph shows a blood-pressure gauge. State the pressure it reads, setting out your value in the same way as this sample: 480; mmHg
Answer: 40; mmHg
